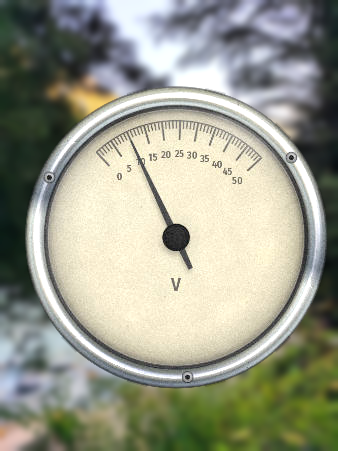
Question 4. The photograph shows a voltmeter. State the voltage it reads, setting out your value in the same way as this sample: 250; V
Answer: 10; V
